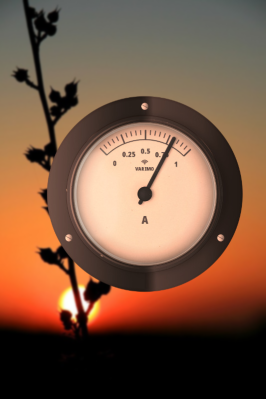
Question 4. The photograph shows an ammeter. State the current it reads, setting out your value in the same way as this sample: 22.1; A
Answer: 0.8; A
